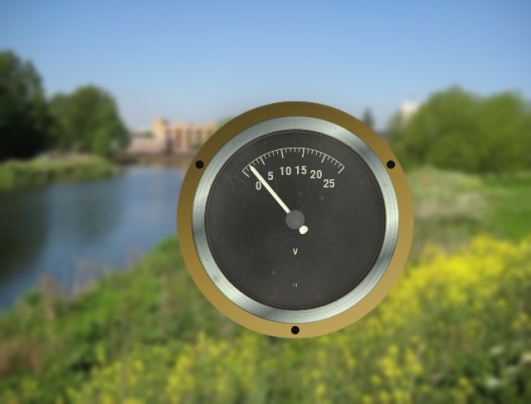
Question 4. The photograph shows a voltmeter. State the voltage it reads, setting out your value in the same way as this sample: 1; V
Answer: 2; V
